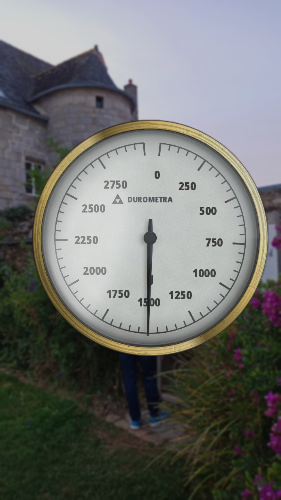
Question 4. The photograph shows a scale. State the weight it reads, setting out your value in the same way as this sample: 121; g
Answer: 1500; g
